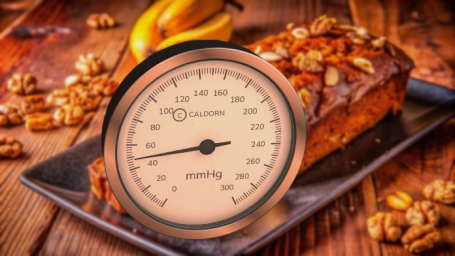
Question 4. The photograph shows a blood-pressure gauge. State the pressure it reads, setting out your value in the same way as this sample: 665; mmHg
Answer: 50; mmHg
